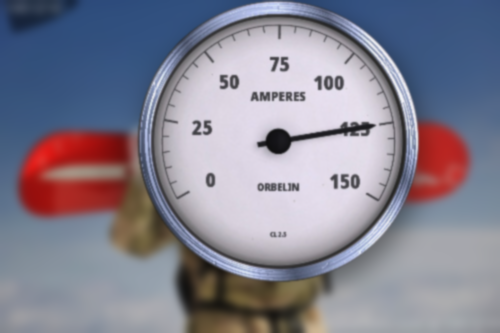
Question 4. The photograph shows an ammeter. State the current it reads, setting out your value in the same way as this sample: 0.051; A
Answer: 125; A
